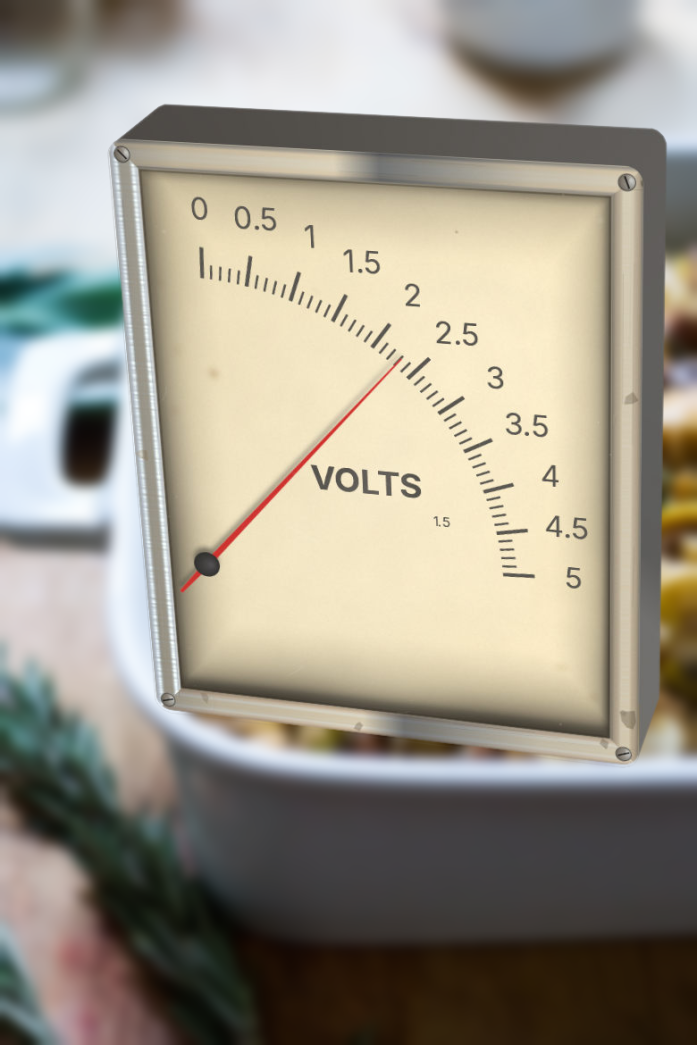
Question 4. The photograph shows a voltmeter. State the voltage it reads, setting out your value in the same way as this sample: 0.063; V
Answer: 2.3; V
